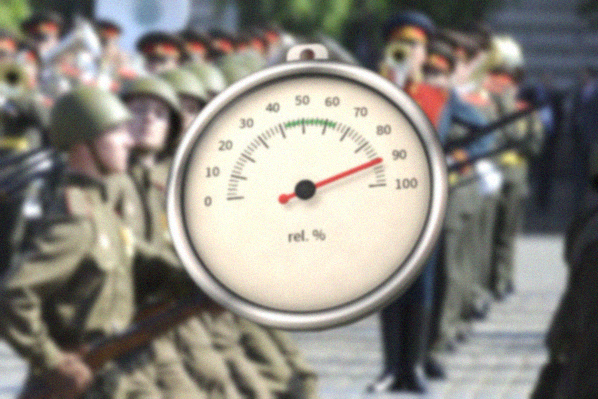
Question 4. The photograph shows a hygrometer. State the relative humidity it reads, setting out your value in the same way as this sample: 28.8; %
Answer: 90; %
